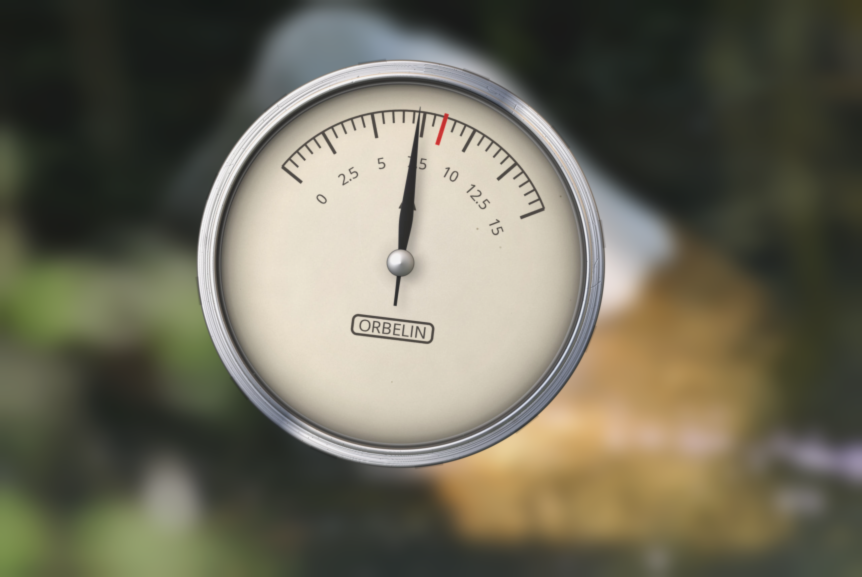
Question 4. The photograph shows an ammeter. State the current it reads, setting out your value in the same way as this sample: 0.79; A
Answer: 7.25; A
